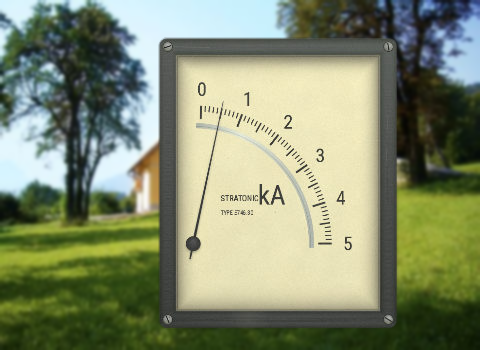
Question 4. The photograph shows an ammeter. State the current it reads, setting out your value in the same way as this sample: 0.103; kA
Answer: 0.5; kA
